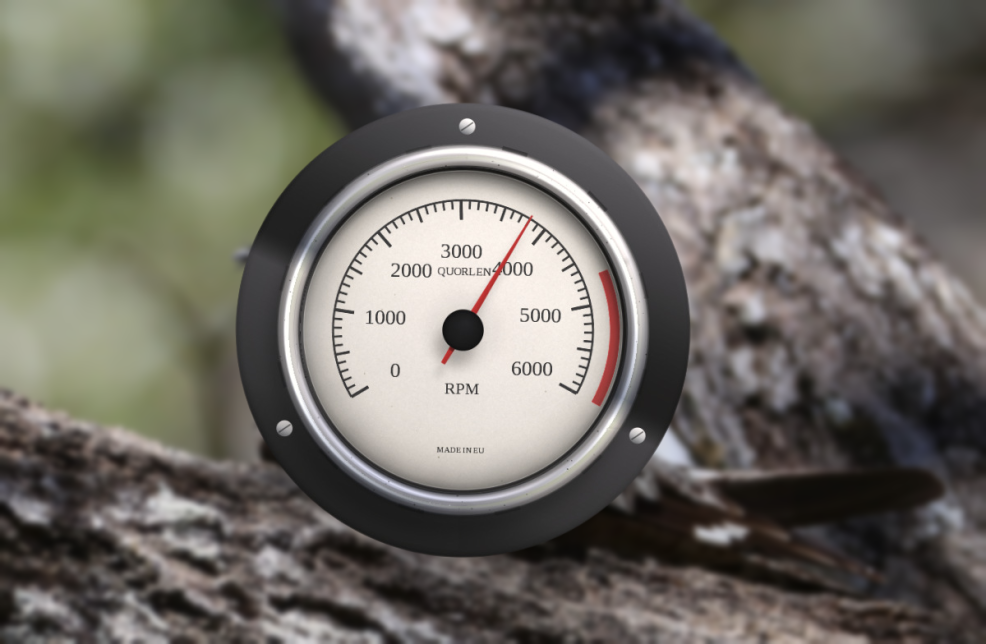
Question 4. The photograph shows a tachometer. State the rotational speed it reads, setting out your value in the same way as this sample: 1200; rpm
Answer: 3800; rpm
